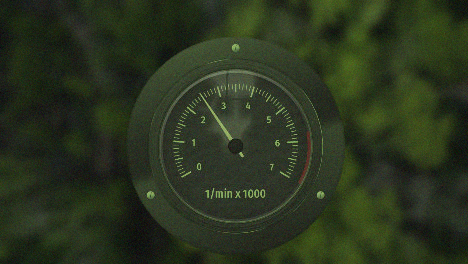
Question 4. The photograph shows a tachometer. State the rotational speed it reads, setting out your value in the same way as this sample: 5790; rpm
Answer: 2500; rpm
